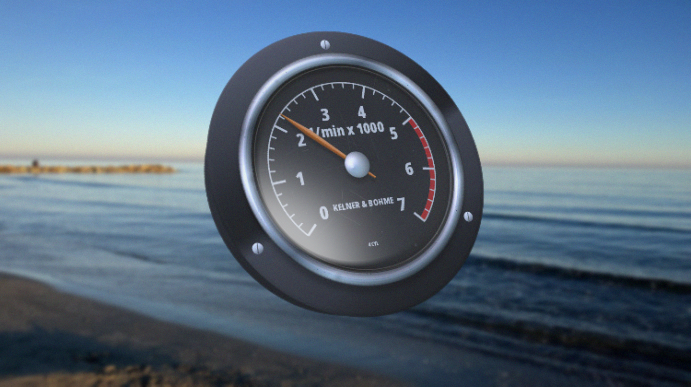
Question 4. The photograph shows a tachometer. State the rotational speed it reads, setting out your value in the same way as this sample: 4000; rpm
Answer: 2200; rpm
